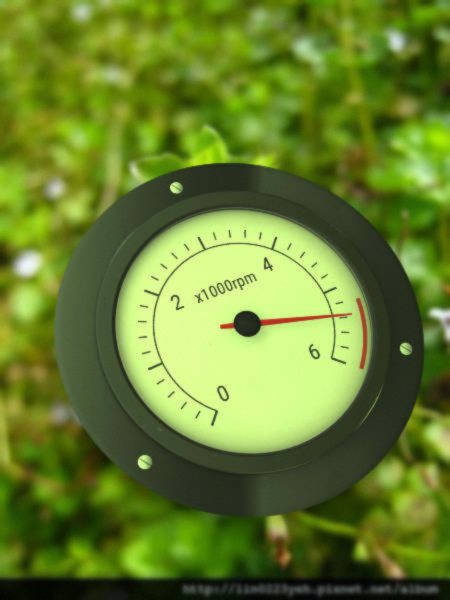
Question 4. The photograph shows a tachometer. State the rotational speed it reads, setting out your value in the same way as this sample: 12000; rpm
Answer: 5400; rpm
